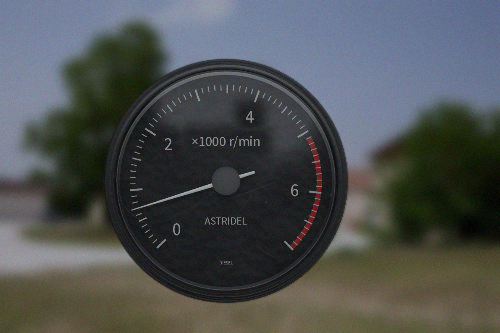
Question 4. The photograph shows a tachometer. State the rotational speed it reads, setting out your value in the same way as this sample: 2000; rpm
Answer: 700; rpm
